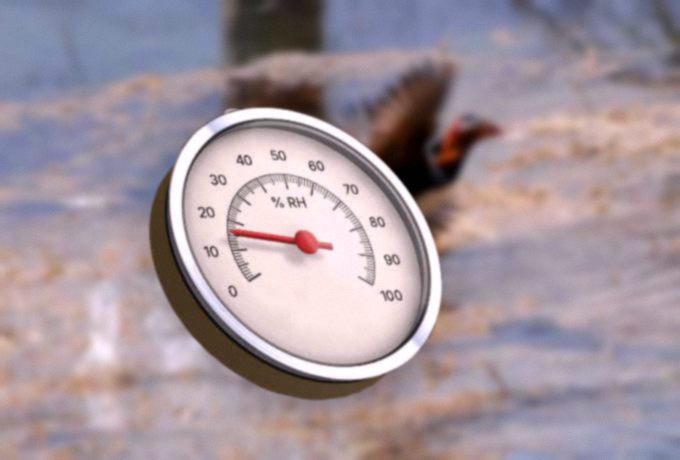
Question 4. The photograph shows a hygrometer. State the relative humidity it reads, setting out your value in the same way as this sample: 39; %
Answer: 15; %
